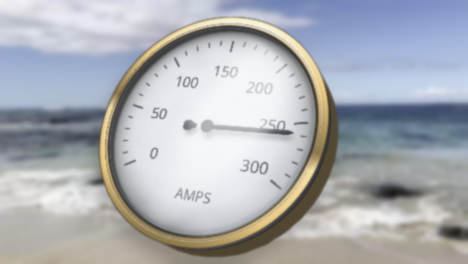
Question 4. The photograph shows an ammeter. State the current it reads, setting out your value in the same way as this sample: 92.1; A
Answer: 260; A
